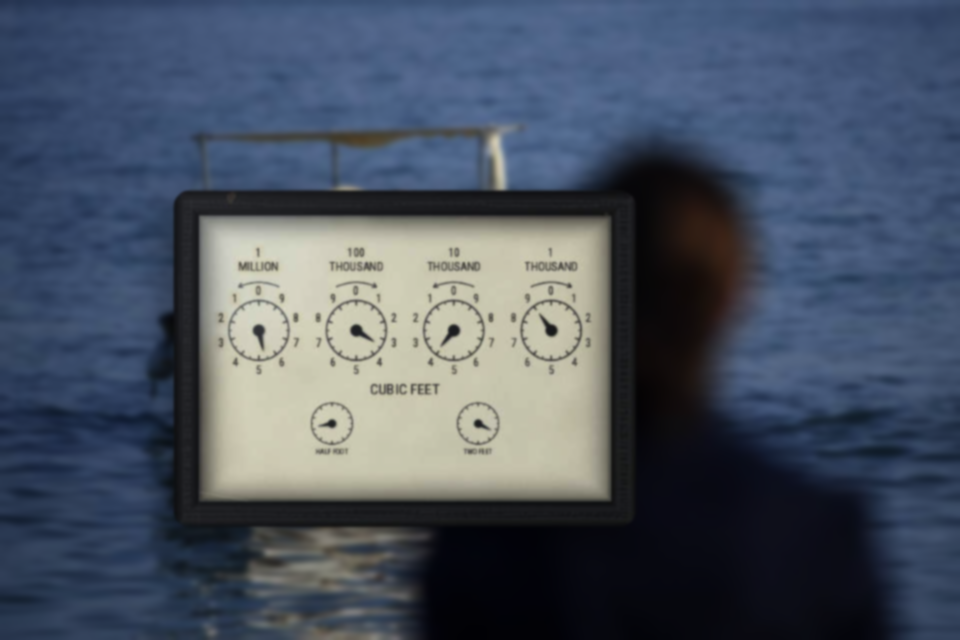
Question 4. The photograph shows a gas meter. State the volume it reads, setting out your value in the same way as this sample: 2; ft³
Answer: 533900; ft³
